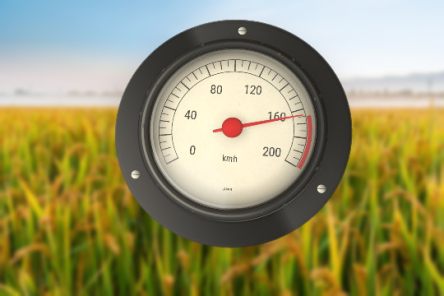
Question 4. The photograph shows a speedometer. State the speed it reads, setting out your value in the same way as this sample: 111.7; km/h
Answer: 165; km/h
